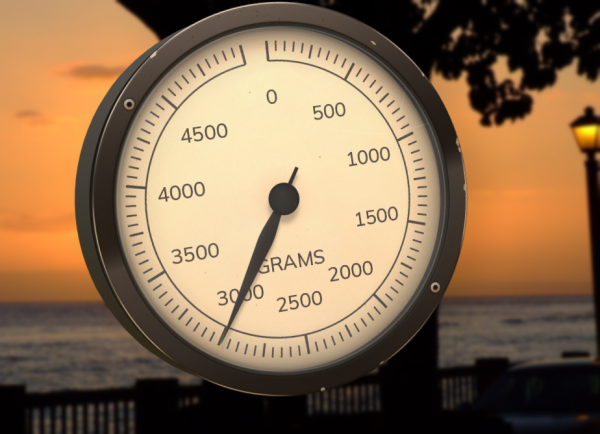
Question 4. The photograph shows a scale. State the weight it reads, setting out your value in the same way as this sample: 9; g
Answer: 3000; g
